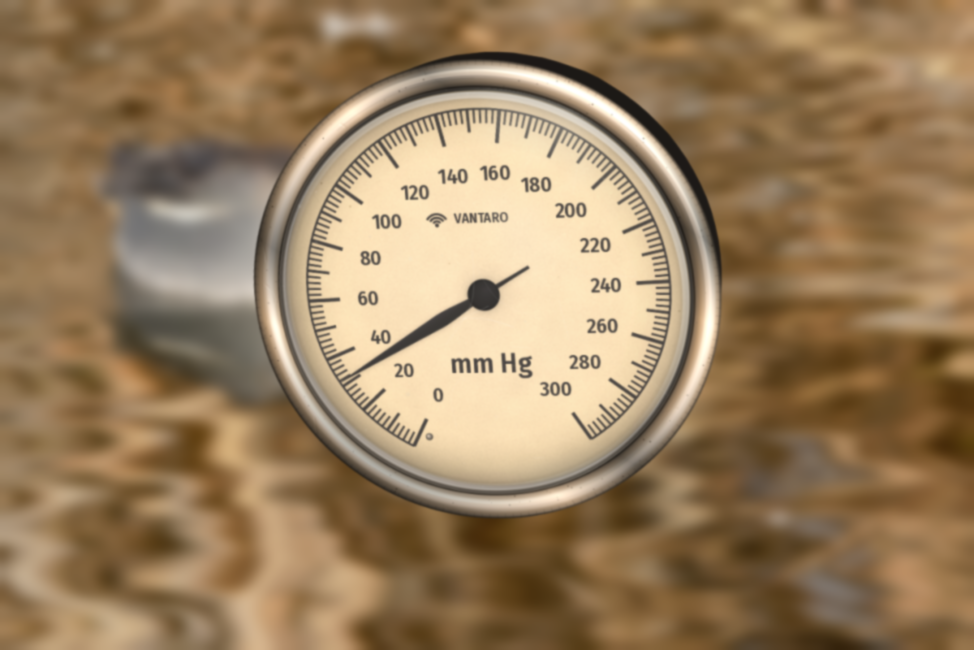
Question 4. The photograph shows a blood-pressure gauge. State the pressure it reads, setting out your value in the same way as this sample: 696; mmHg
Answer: 32; mmHg
